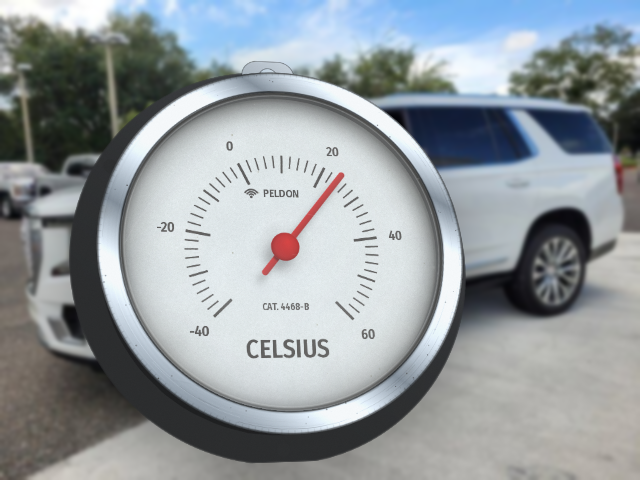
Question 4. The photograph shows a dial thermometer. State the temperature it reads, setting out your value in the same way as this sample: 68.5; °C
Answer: 24; °C
